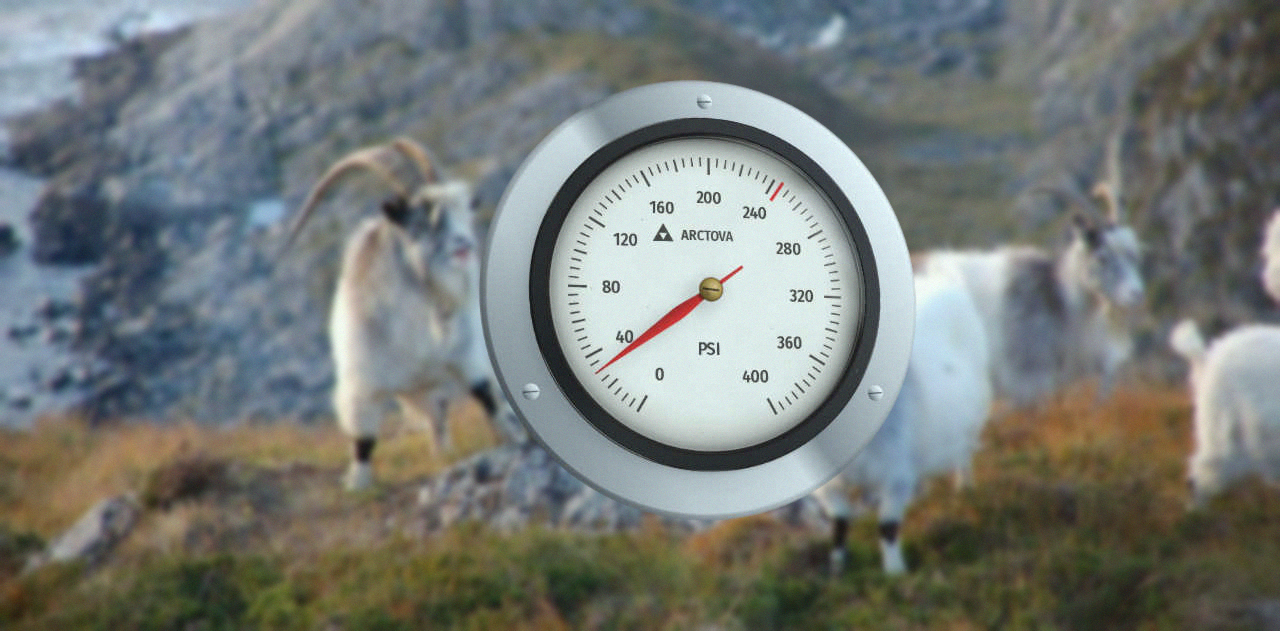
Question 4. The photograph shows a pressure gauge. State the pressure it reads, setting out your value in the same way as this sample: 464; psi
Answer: 30; psi
